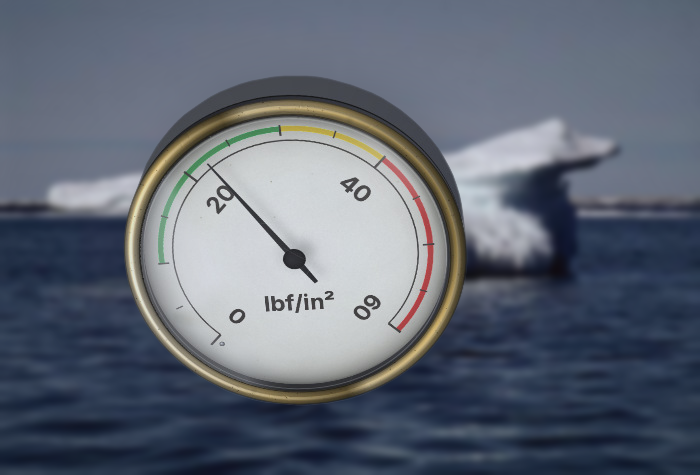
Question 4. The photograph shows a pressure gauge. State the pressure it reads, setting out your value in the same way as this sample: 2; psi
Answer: 22.5; psi
